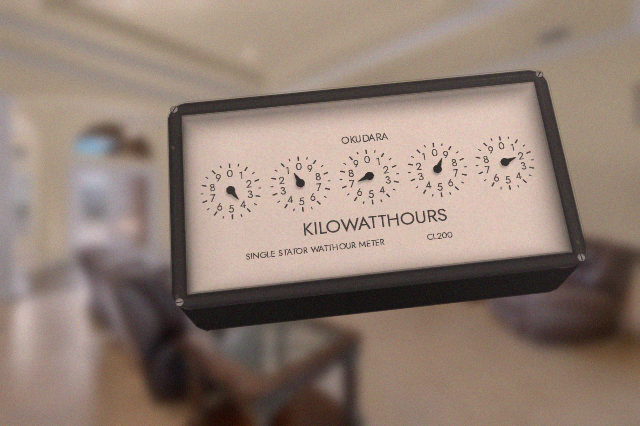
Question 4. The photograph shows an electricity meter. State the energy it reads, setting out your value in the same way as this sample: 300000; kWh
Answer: 40692; kWh
